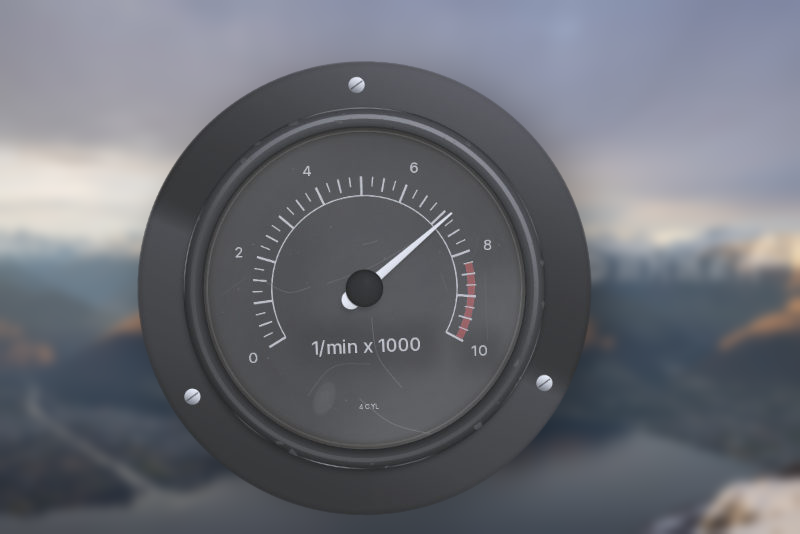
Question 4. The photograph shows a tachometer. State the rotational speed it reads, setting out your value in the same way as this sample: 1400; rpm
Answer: 7125; rpm
